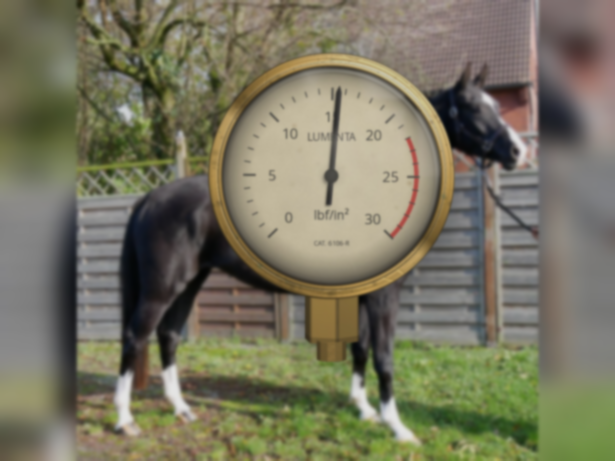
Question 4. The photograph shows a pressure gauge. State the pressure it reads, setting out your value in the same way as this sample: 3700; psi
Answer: 15.5; psi
